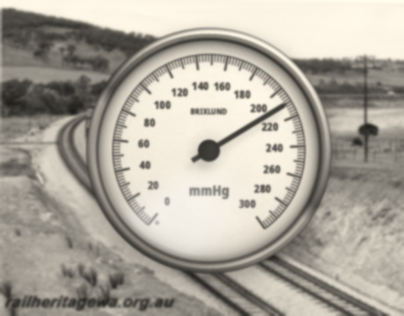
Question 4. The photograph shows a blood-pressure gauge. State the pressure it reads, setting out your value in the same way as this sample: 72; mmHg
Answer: 210; mmHg
